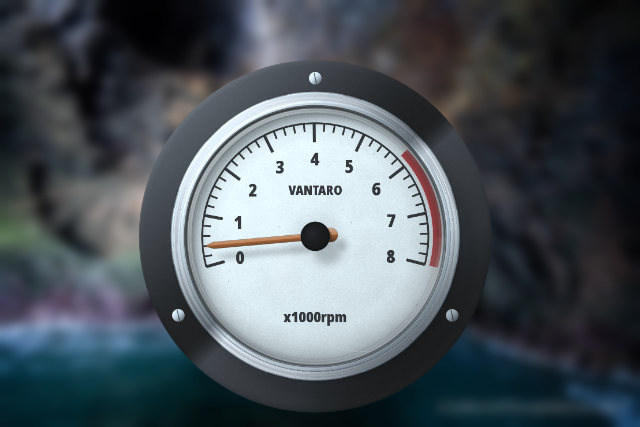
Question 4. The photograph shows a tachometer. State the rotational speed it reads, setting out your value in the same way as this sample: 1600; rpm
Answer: 400; rpm
